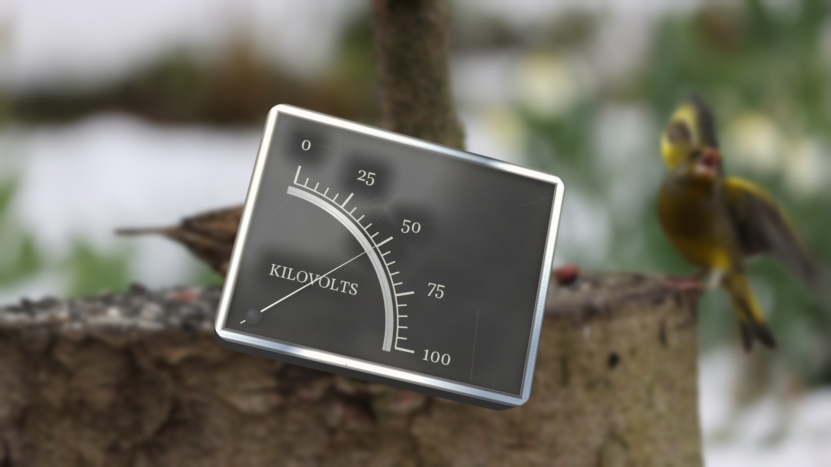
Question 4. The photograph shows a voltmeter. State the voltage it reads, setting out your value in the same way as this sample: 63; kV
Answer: 50; kV
